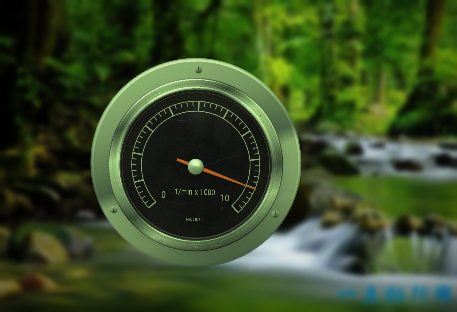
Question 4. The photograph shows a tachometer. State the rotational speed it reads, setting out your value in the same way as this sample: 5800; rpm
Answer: 9000; rpm
